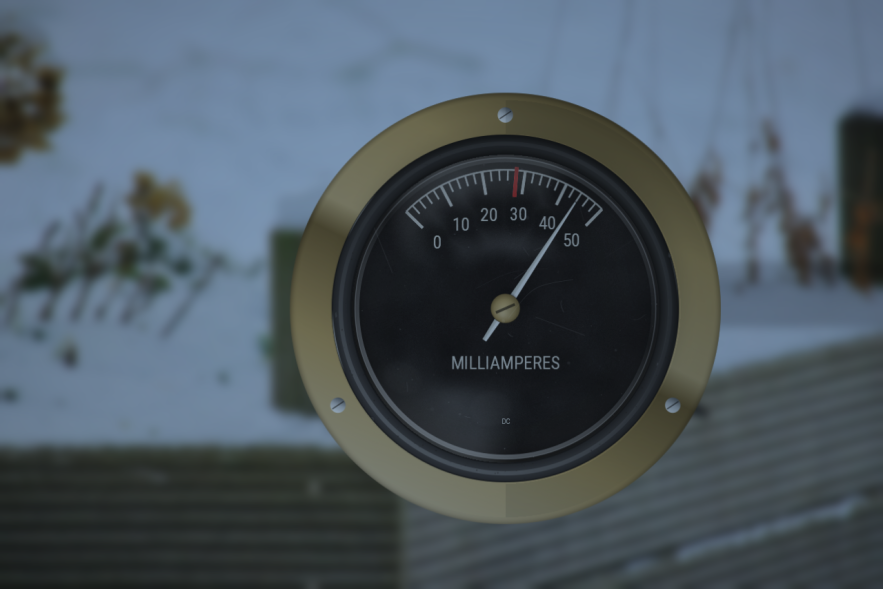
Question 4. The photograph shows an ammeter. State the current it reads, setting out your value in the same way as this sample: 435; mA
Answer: 44; mA
